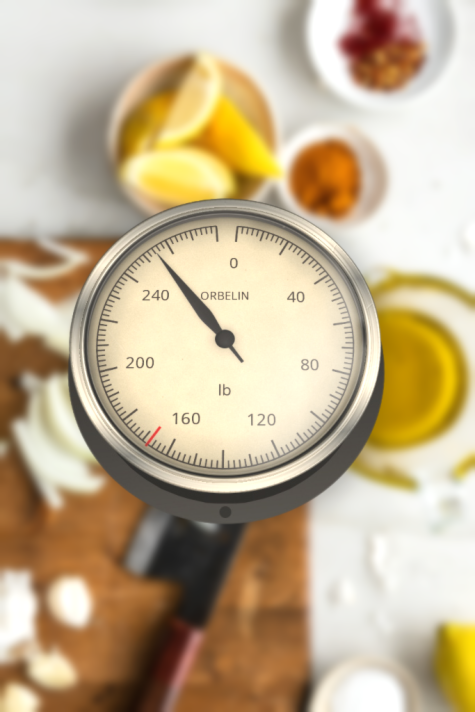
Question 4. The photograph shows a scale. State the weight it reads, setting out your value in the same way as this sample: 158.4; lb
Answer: 254; lb
